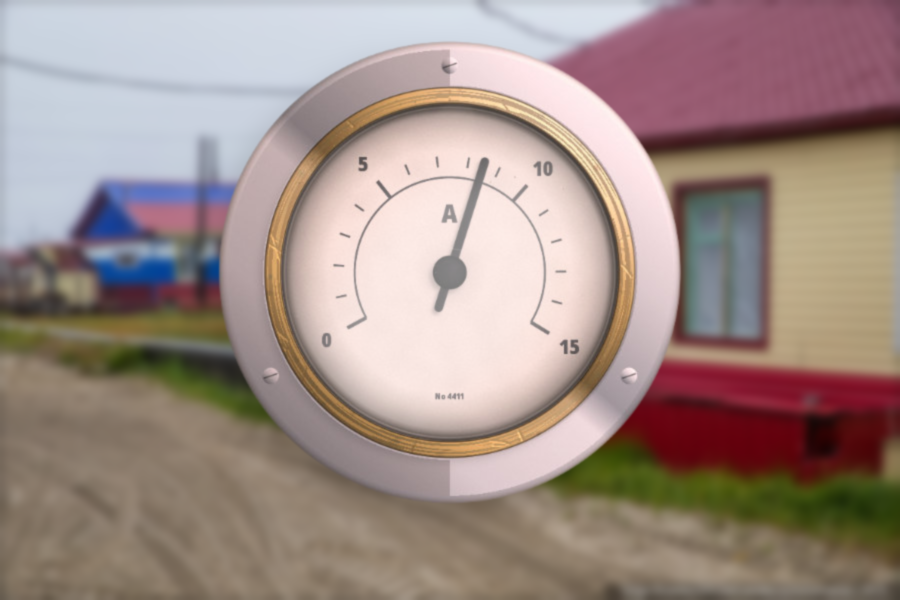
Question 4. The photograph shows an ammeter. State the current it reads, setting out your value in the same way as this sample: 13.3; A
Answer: 8.5; A
